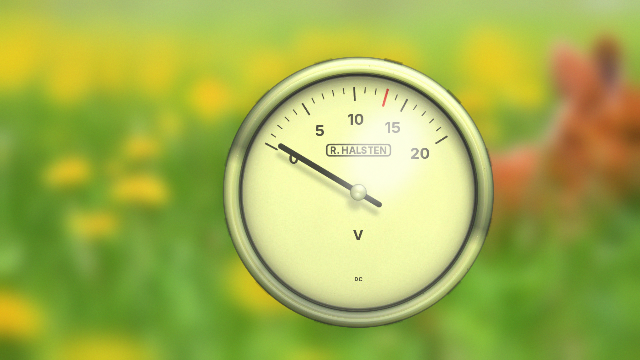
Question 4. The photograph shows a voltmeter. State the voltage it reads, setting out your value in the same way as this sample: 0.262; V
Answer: 0.5; V
